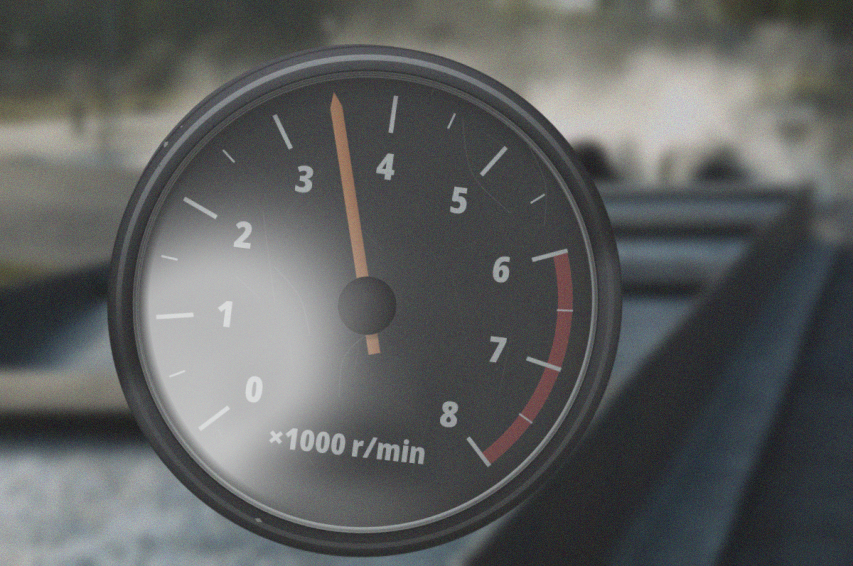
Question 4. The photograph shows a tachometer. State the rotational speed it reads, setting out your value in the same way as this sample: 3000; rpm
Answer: 3500; rpm
